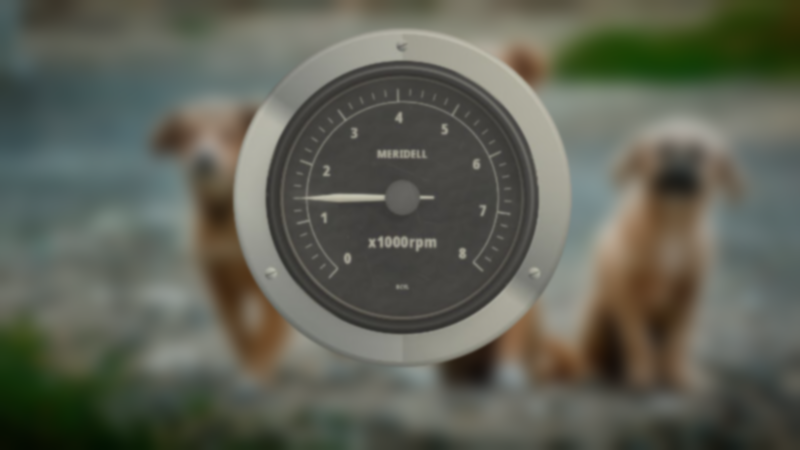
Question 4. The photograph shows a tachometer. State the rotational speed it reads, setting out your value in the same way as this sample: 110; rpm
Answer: 1400; rpm
